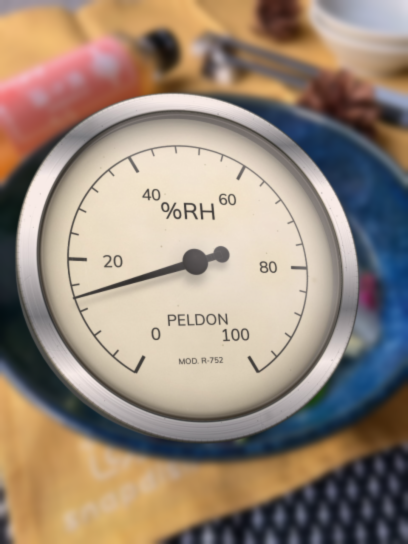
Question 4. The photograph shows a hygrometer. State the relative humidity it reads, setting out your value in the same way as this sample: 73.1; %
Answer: 14; %
